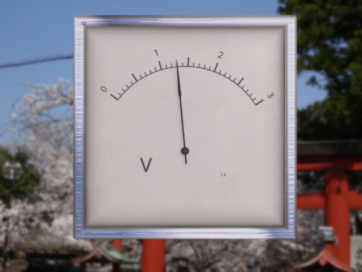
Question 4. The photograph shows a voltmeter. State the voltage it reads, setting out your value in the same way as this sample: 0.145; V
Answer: 1.3; V
